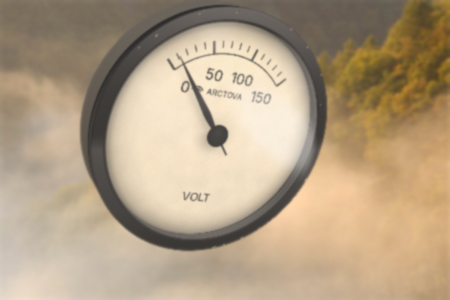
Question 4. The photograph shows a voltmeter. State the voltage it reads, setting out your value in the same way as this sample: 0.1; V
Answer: 10; V
